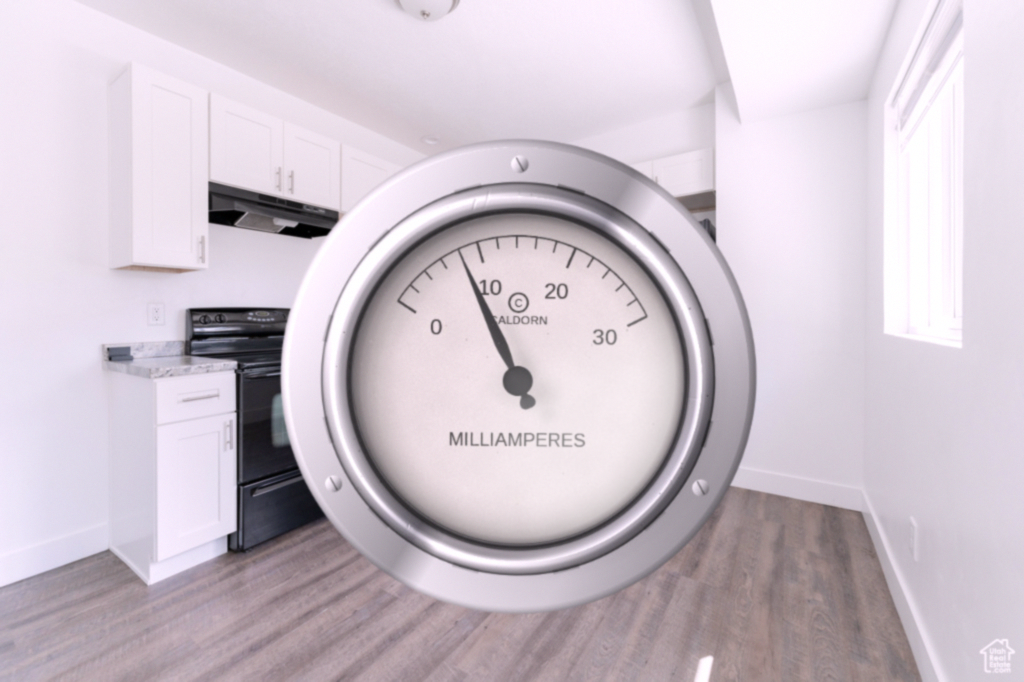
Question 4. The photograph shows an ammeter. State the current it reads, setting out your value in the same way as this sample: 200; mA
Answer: 8; mA
